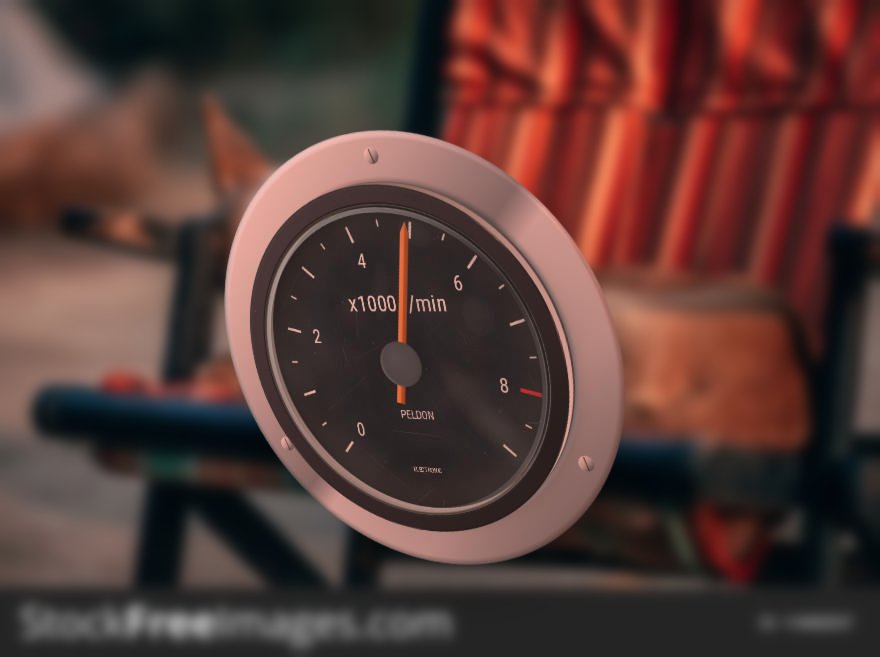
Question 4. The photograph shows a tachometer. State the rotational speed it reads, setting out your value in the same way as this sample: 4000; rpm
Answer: 5000; rpm
